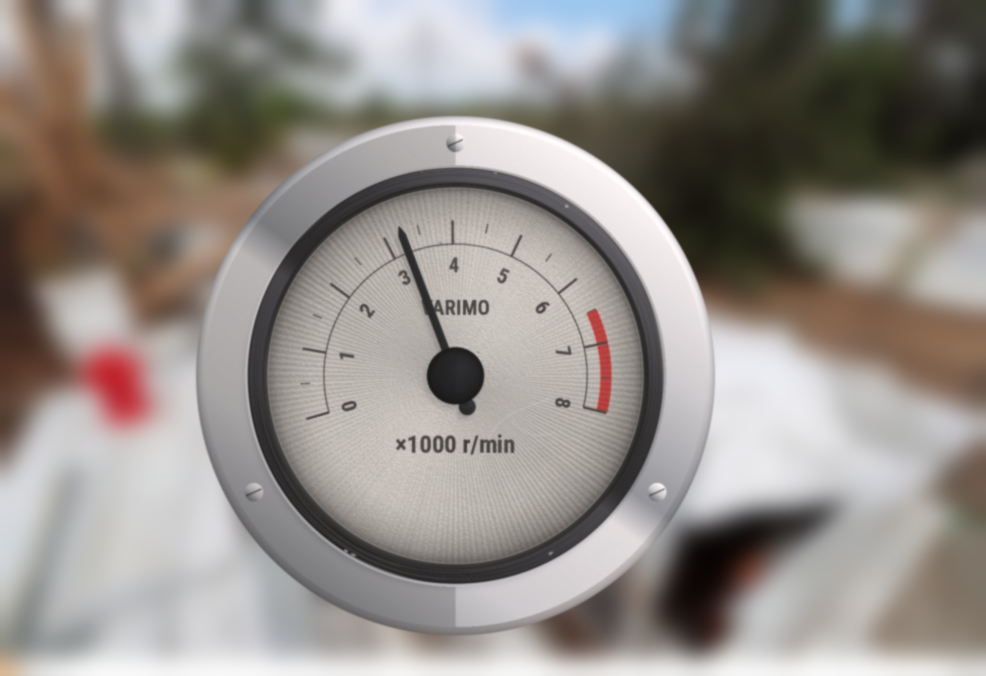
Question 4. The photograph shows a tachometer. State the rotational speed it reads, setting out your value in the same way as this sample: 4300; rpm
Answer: 3250; rpm
